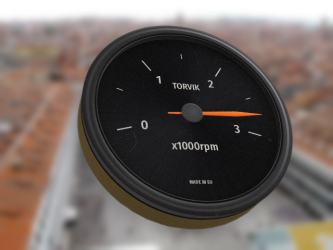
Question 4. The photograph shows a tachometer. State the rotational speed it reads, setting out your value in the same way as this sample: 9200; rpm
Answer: 2750; rpm
